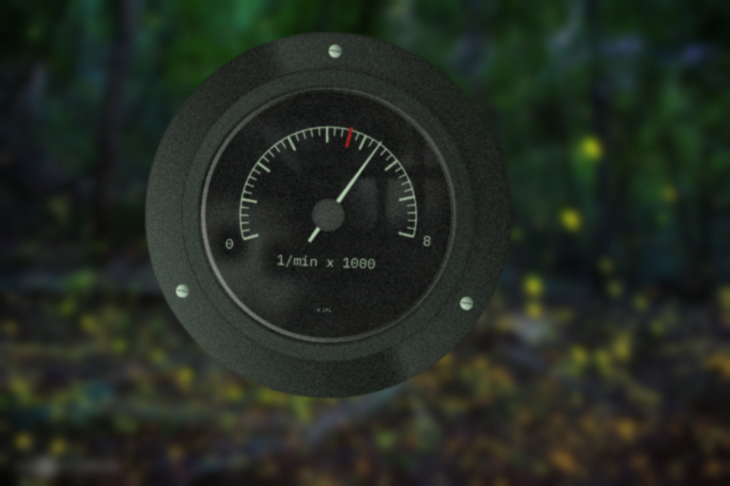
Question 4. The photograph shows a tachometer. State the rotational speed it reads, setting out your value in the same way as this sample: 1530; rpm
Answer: 5400; rpm
